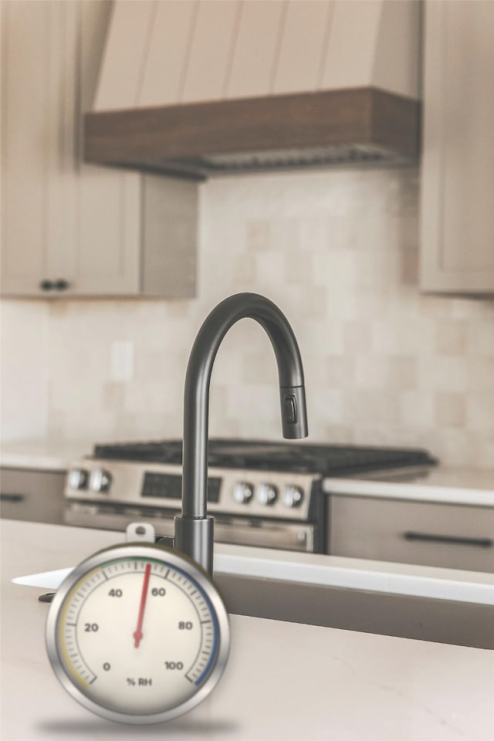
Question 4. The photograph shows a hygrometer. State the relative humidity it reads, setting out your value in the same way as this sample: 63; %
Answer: 54; %
